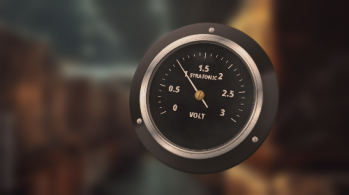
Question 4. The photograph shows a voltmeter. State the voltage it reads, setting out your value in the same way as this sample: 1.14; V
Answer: 1; V
